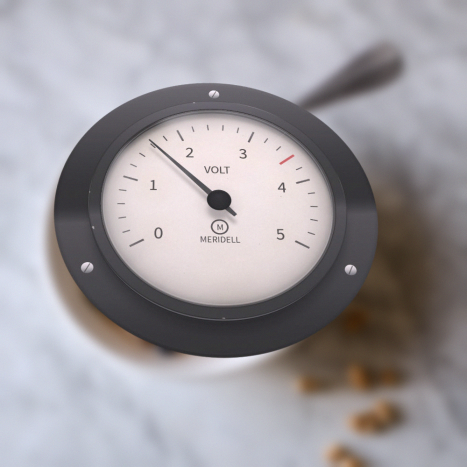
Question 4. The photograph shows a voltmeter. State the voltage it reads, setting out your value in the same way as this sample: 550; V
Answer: 1.6; V
